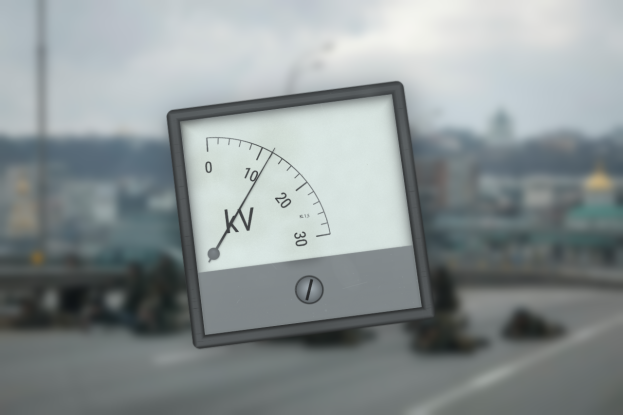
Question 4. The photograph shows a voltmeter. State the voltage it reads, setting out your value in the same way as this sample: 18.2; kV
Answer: 12; kV
